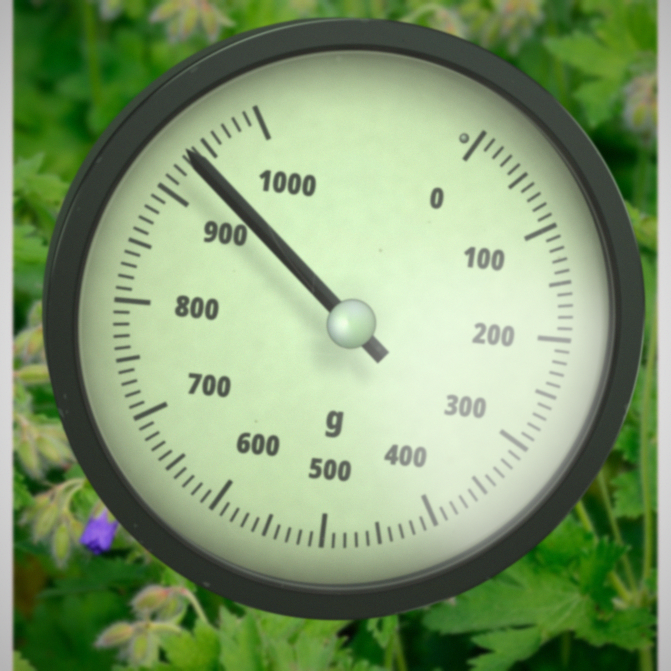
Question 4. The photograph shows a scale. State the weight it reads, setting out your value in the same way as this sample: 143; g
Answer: 935; g
